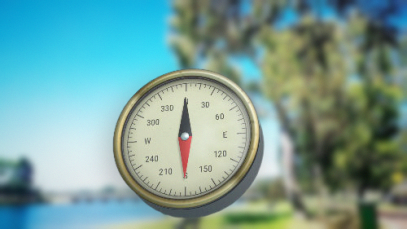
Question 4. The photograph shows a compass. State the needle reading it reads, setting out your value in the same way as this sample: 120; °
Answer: 180; °
